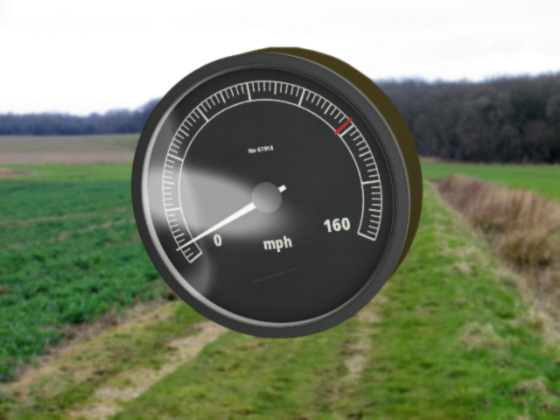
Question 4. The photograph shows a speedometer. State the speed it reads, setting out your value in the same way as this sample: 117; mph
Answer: 6; mph
